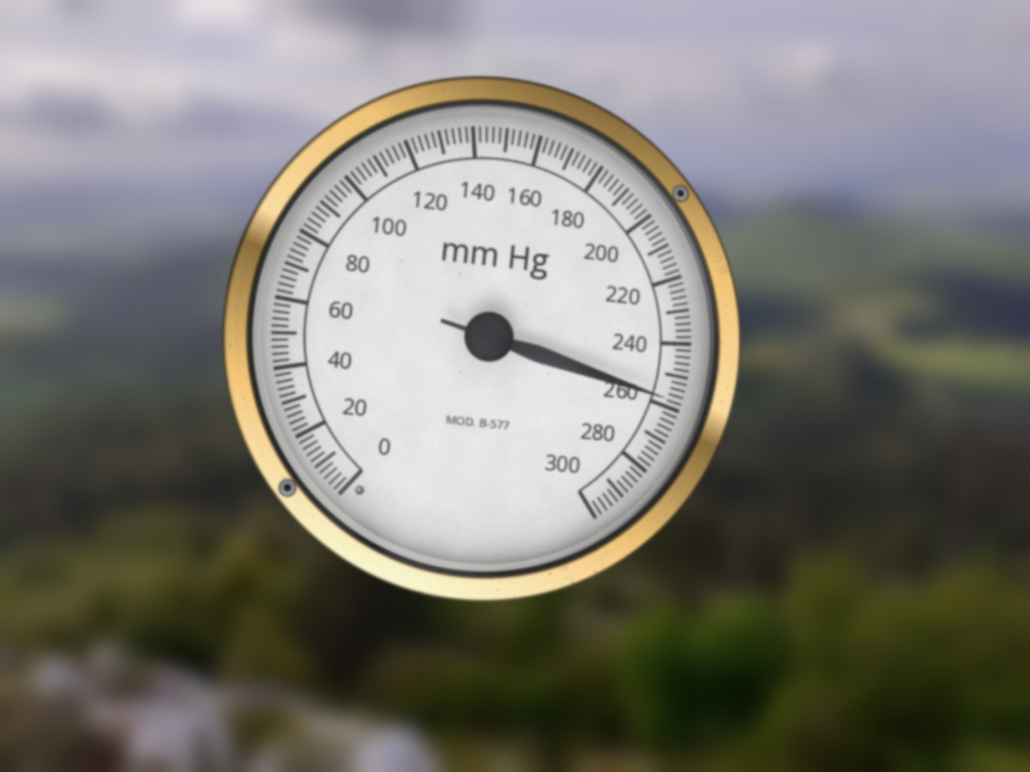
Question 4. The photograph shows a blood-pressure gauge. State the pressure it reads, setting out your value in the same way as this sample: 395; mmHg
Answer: 258; mmHg
